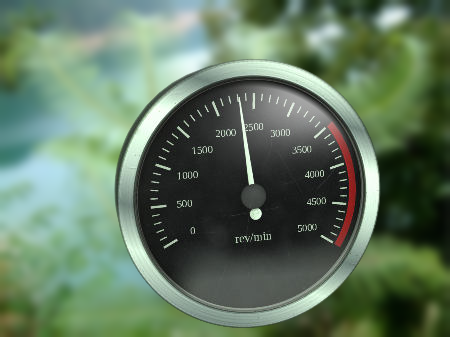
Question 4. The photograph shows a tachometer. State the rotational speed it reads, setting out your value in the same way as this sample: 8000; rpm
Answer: 2300; rpm
